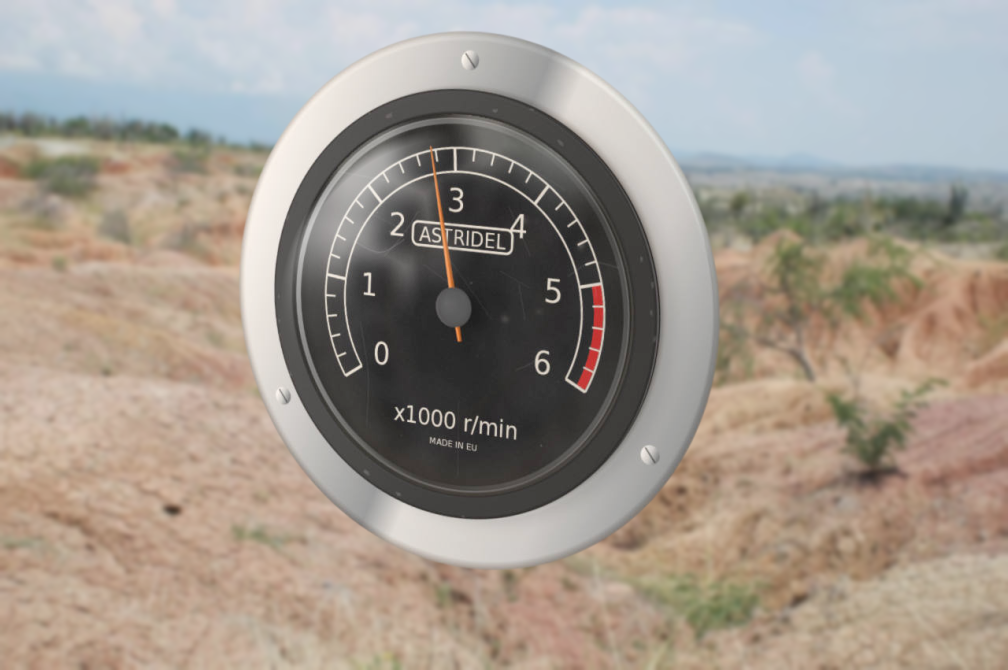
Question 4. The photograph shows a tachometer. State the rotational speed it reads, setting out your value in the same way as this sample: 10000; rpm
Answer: 2800; rpm
